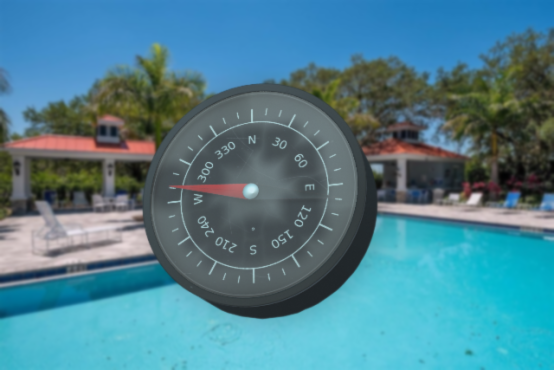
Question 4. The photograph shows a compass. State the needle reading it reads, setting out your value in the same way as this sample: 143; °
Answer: 280; °
